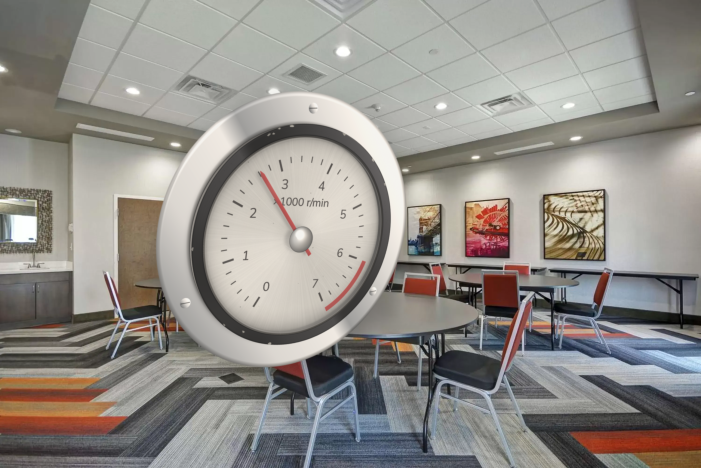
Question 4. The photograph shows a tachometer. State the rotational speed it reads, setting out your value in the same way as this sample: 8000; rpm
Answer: 2600; rpm
